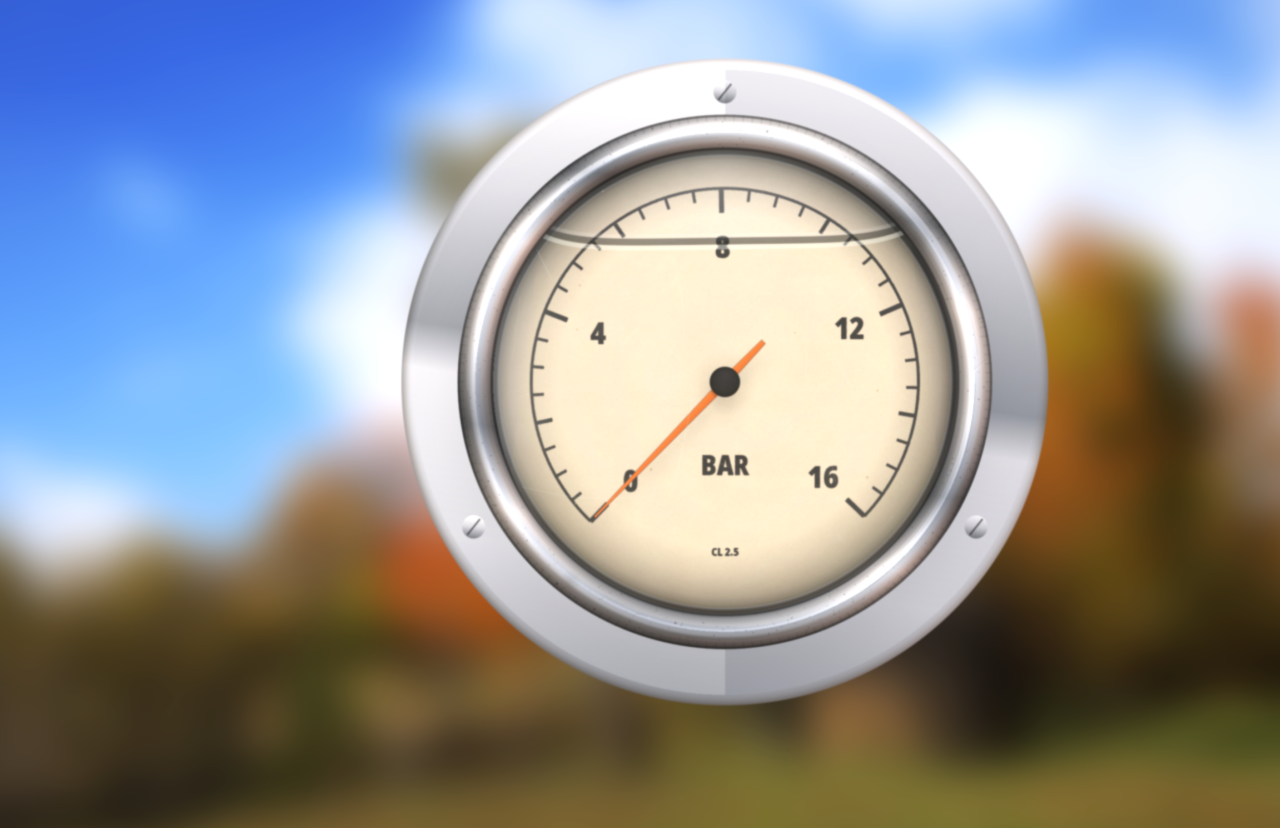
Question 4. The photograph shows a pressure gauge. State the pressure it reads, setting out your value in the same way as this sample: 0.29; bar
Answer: 0; bar
